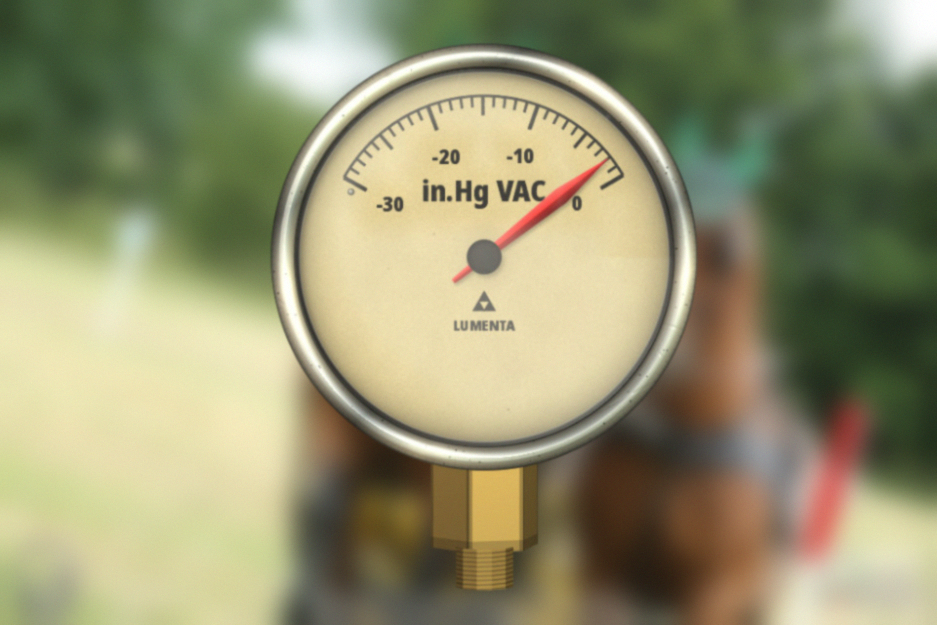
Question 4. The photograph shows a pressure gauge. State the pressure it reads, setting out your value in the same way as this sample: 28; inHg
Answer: -2; inHg
